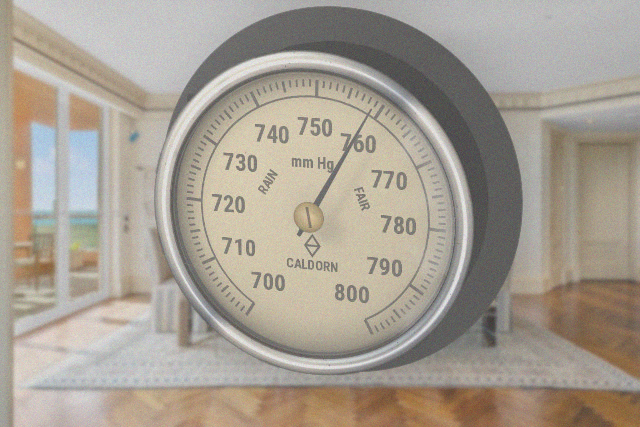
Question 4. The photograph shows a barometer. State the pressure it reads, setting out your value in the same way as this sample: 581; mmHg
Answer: 759; mmHg
